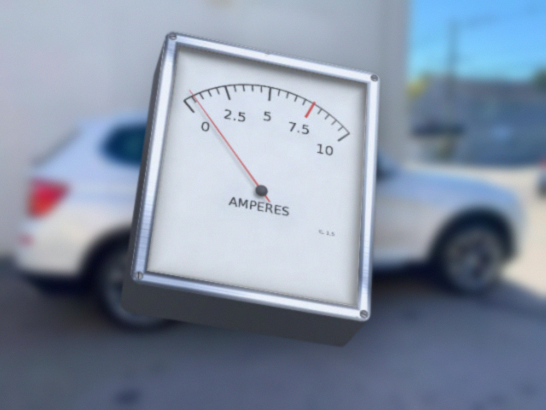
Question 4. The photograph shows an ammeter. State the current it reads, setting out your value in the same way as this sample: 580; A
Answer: 0.5; A
